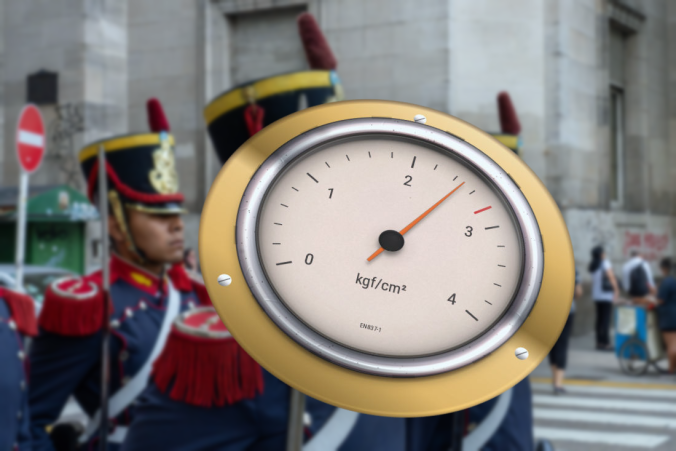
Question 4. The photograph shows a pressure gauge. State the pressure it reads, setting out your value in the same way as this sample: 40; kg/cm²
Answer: 2.5; kg/cm²
